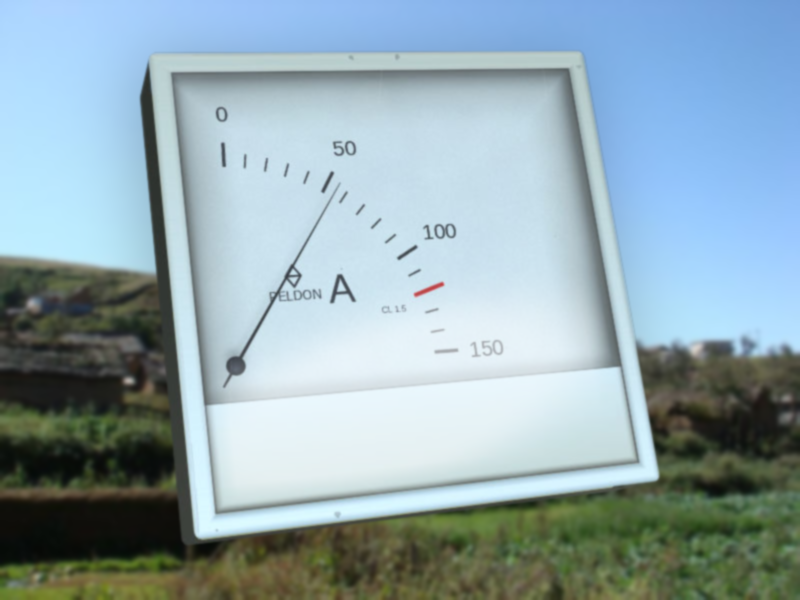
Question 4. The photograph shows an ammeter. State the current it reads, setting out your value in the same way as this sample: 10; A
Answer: 55; A
